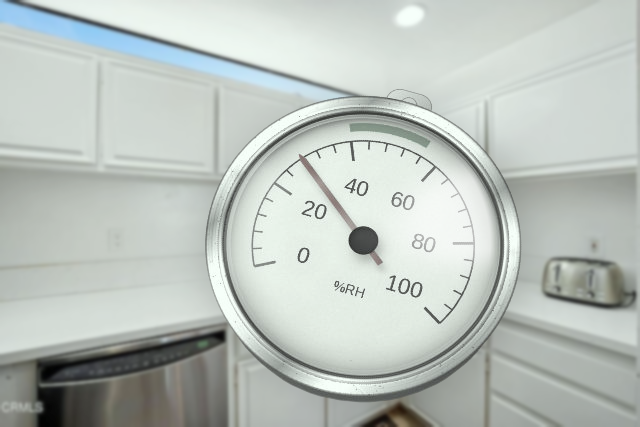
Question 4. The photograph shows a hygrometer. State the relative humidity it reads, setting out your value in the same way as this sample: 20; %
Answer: 28; %
